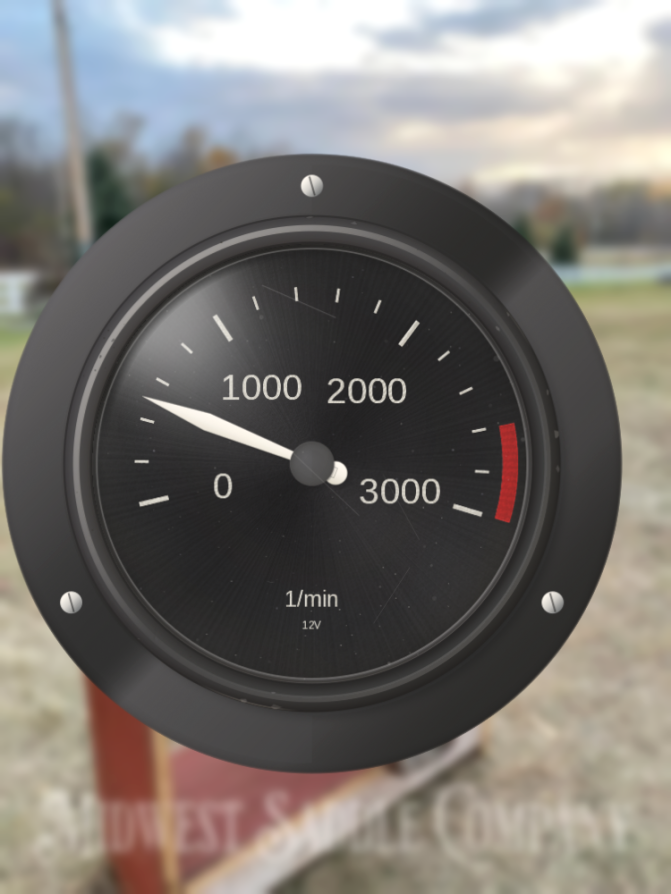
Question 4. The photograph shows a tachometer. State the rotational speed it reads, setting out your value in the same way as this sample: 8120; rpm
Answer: 500; rpm
